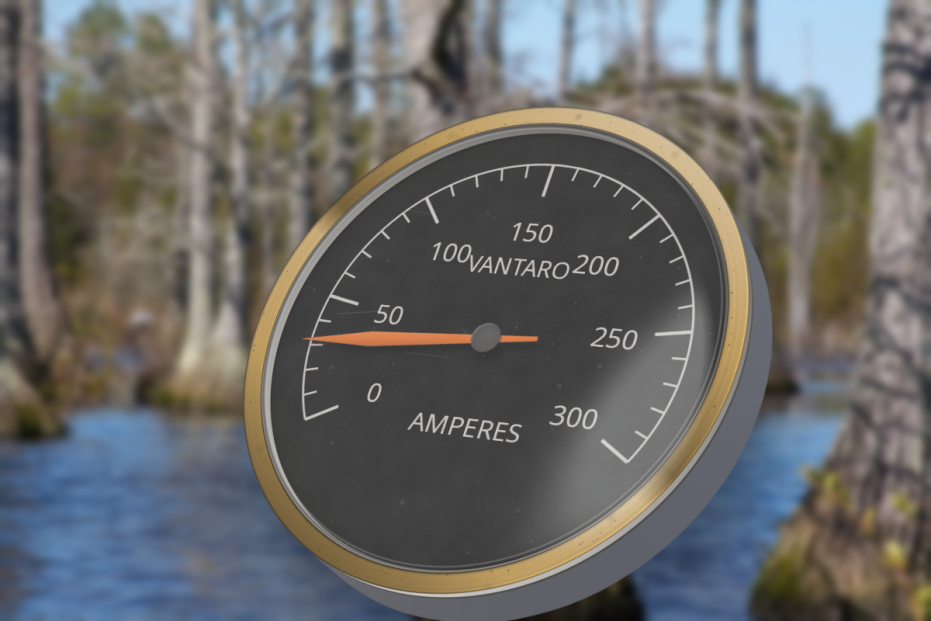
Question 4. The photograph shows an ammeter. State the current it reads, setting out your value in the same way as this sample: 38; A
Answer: 30; A
